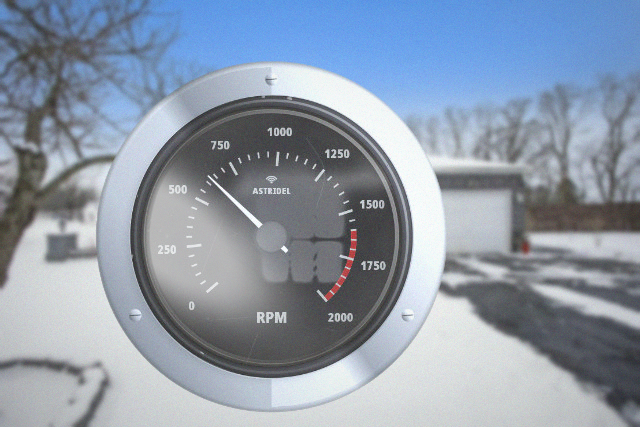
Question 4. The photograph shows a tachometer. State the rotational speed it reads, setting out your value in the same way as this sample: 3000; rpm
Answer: 625; rpm
